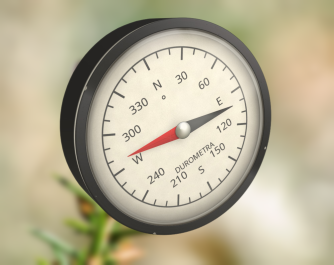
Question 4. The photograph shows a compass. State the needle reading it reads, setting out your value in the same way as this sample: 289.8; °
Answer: 280; °
